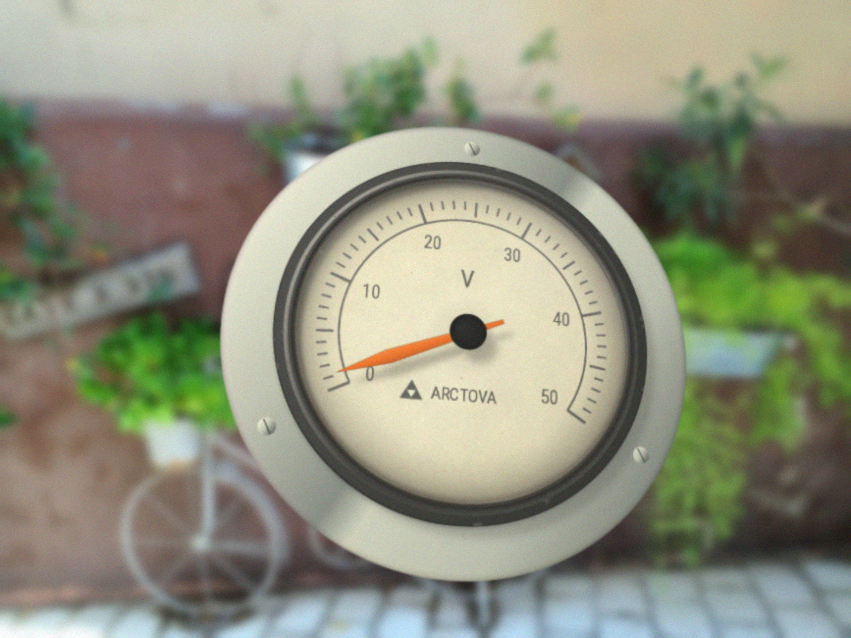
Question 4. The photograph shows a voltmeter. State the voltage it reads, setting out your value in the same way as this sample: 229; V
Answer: 1; V
